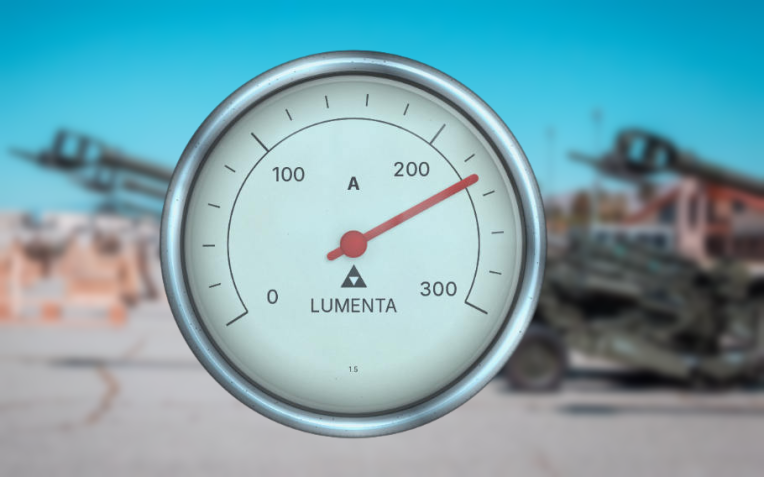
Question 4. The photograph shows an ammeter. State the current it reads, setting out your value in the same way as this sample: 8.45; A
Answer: 230; A
